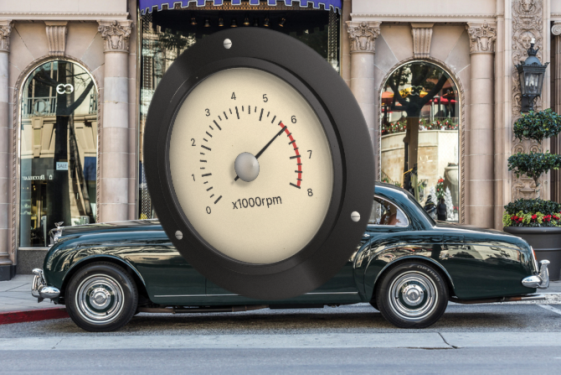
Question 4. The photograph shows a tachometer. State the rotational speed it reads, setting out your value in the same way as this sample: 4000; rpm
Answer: 6000; rpm
